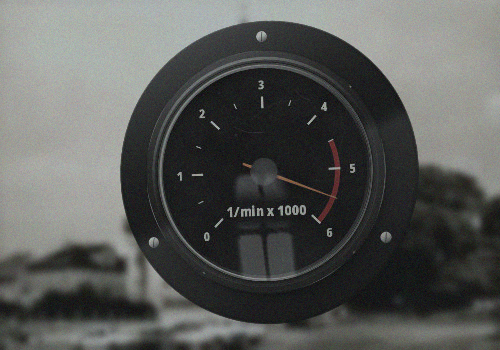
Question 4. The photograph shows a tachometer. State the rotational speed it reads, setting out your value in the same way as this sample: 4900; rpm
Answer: 5500; rpm
